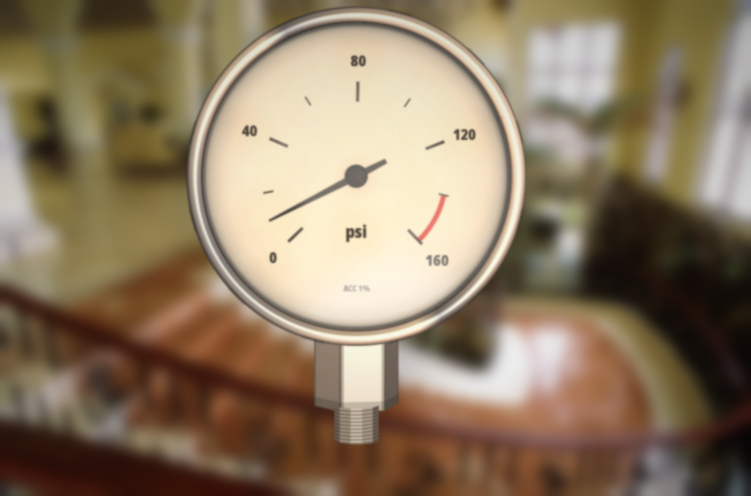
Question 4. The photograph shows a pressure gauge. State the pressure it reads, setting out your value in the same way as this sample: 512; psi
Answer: 10; psi
